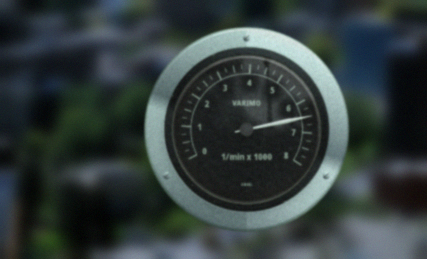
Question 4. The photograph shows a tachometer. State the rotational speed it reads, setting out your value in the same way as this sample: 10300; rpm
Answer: 6500; rpm
